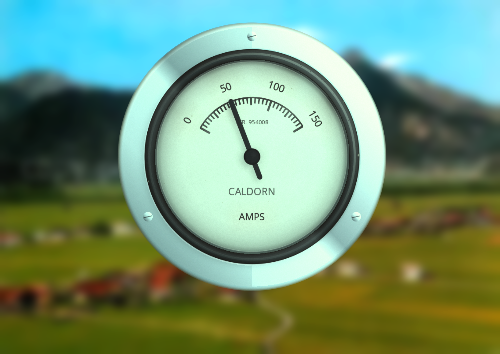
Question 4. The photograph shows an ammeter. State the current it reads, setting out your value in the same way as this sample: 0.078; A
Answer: 50; A
